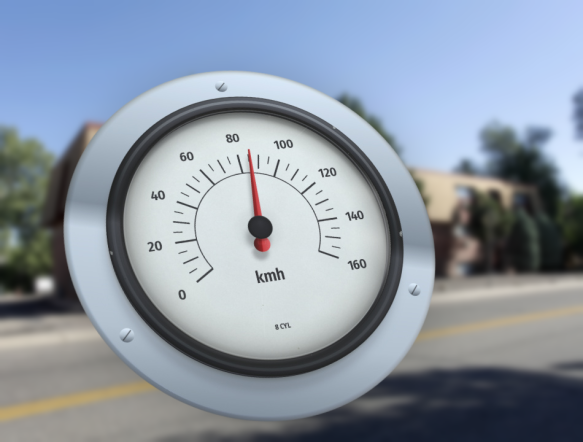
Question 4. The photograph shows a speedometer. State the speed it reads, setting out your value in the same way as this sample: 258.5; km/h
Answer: 85; km/h
